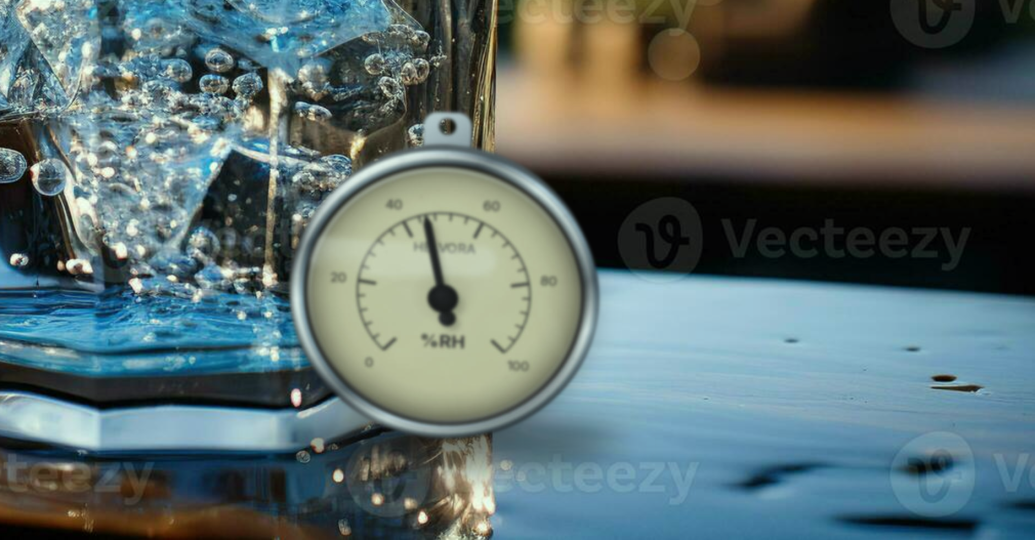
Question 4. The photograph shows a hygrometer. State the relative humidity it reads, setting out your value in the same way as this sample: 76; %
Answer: 46; %
